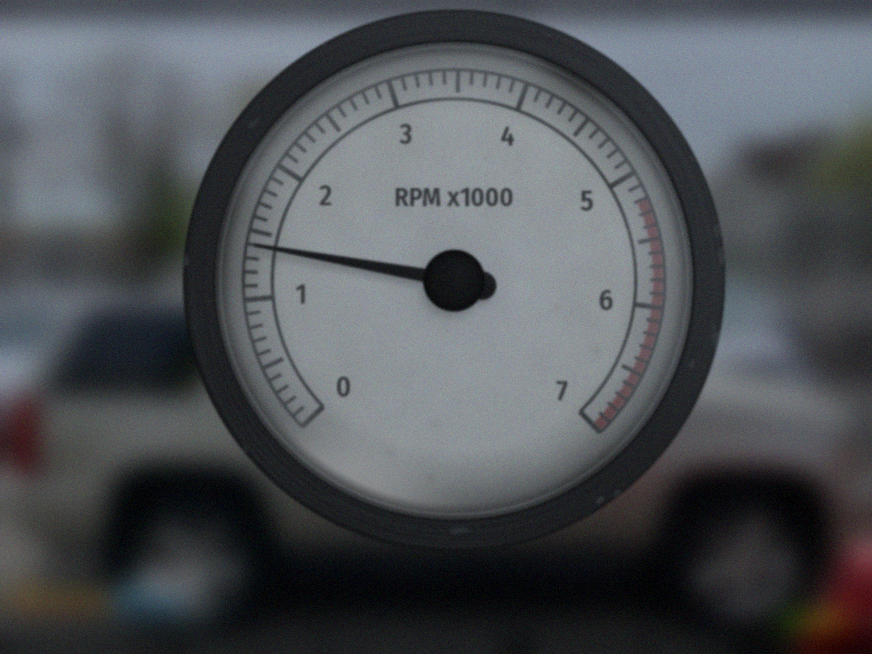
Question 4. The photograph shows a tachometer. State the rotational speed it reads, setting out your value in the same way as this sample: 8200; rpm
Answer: 1400; rpm
